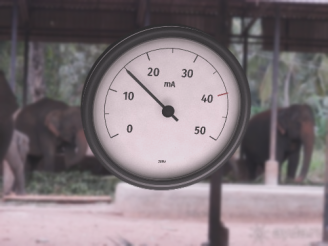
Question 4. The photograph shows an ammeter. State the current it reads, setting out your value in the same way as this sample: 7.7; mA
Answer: 15; mA
